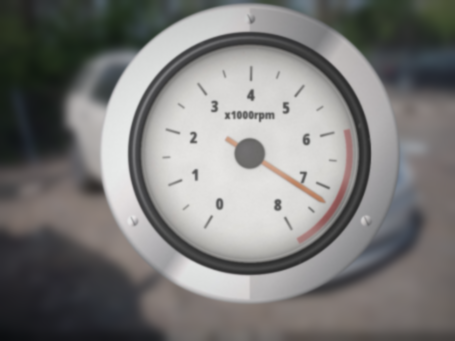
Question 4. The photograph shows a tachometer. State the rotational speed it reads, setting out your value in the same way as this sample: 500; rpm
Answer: 7250; rpm
